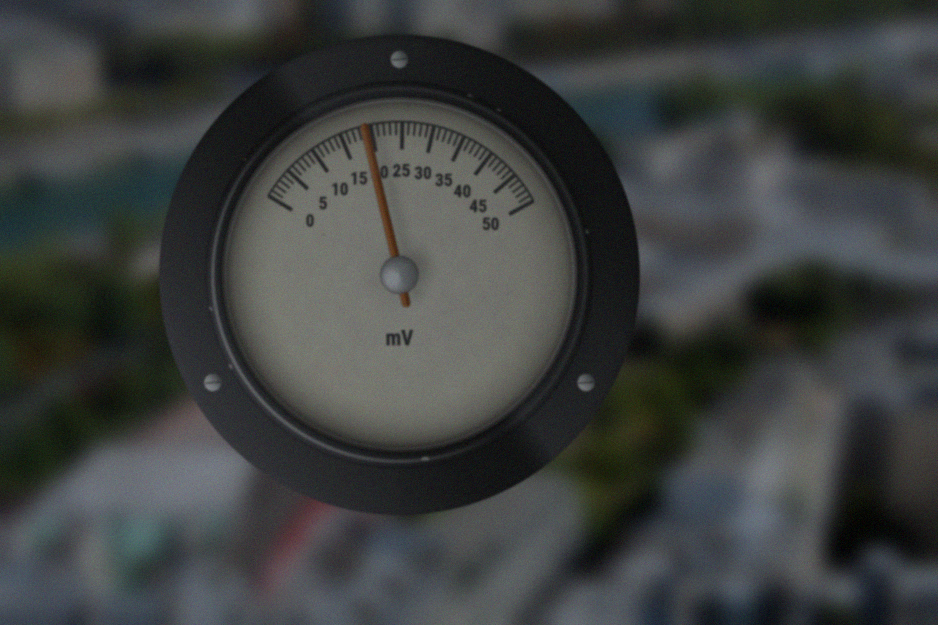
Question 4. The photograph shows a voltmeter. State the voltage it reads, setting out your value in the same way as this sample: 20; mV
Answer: 19; mV
